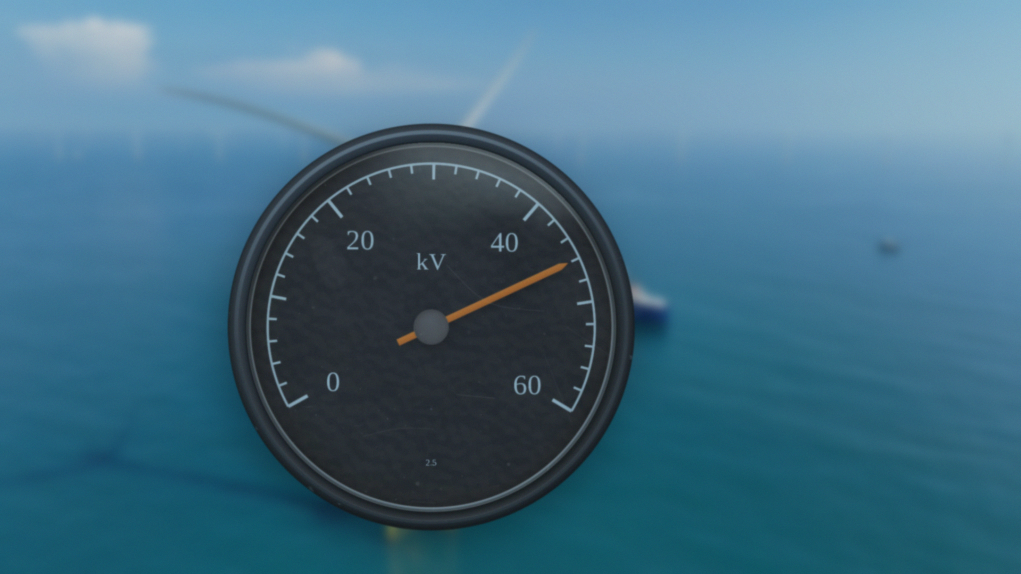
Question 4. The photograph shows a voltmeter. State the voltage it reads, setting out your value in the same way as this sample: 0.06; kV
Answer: 46; kV
